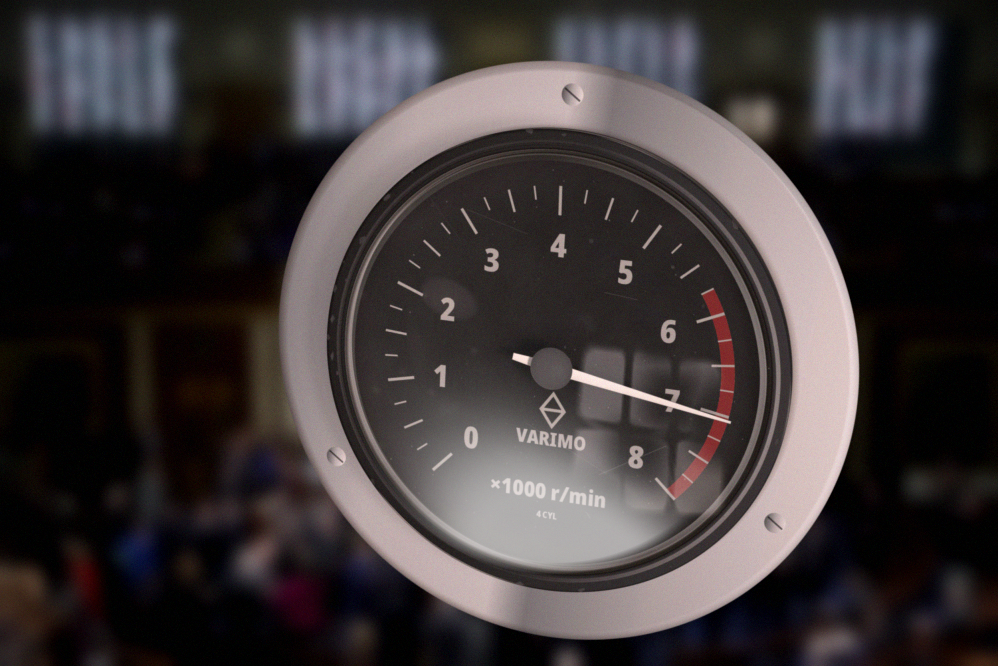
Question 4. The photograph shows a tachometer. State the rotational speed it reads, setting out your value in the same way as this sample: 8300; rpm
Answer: 7000; rpm
